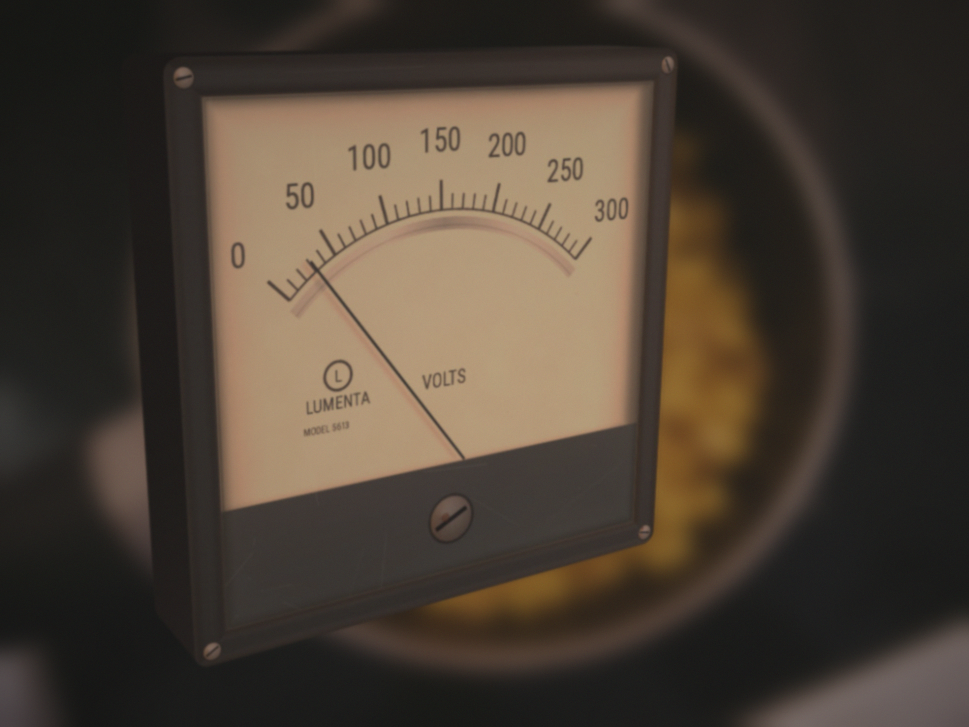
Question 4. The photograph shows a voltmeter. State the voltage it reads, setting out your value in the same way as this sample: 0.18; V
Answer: 30; V
